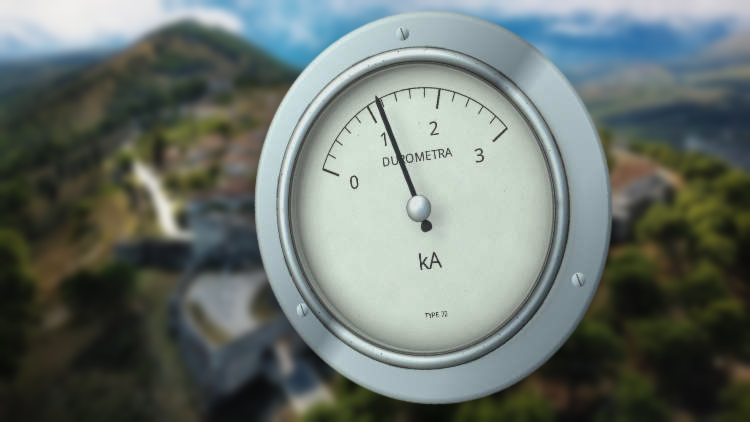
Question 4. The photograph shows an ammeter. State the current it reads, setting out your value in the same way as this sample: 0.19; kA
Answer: 1.2; kA
